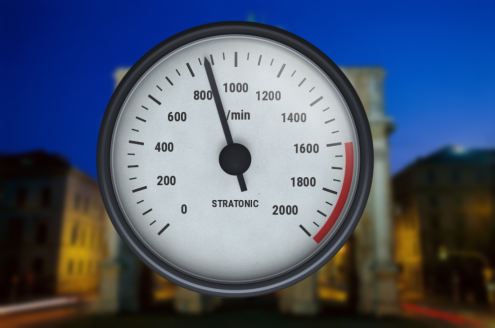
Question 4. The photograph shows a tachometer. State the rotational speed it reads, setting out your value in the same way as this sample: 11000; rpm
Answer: 875; rpm
